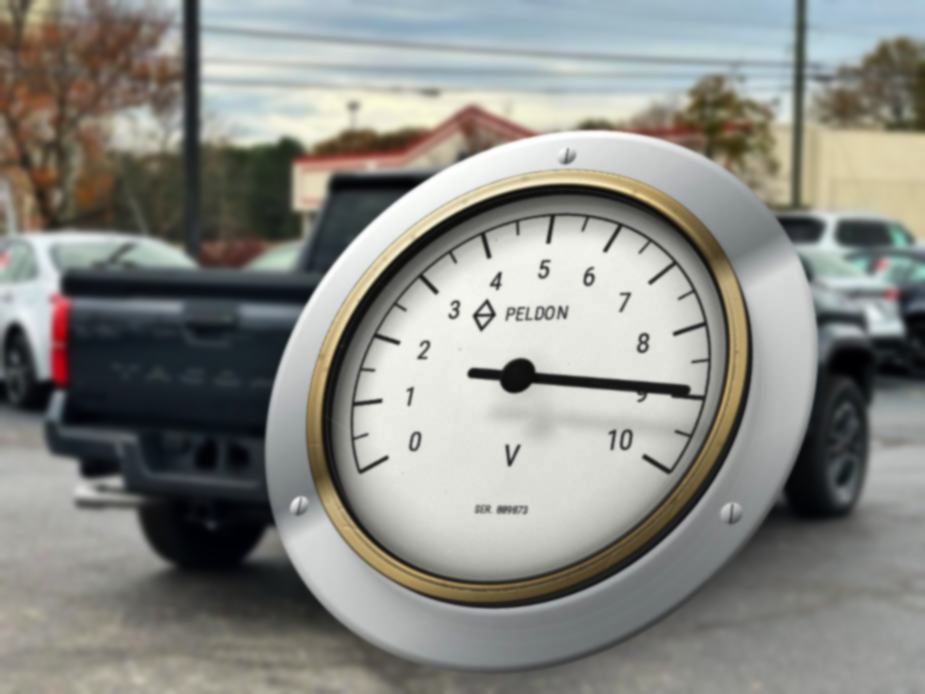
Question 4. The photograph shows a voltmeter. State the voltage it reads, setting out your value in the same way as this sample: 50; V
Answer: 9; V
